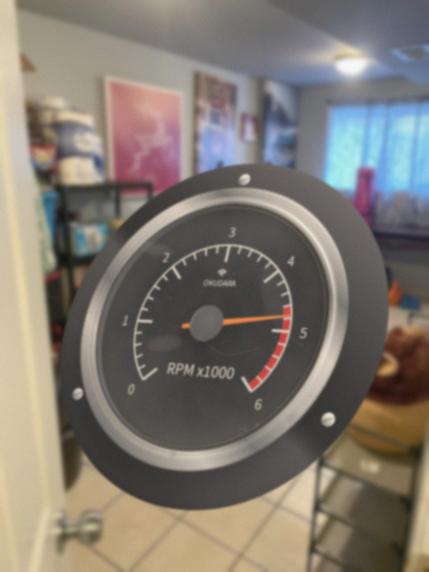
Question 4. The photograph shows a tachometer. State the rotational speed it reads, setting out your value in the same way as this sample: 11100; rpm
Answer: 4800; rpm
